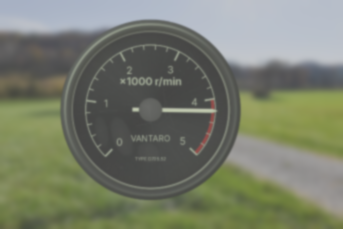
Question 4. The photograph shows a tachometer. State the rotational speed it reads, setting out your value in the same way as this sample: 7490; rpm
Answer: 4200; rpm
